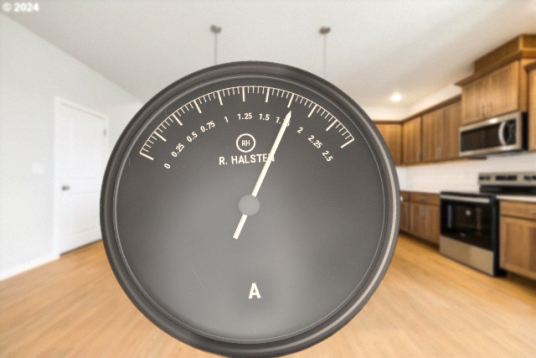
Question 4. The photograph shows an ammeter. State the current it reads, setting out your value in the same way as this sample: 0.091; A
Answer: 1.8; A
